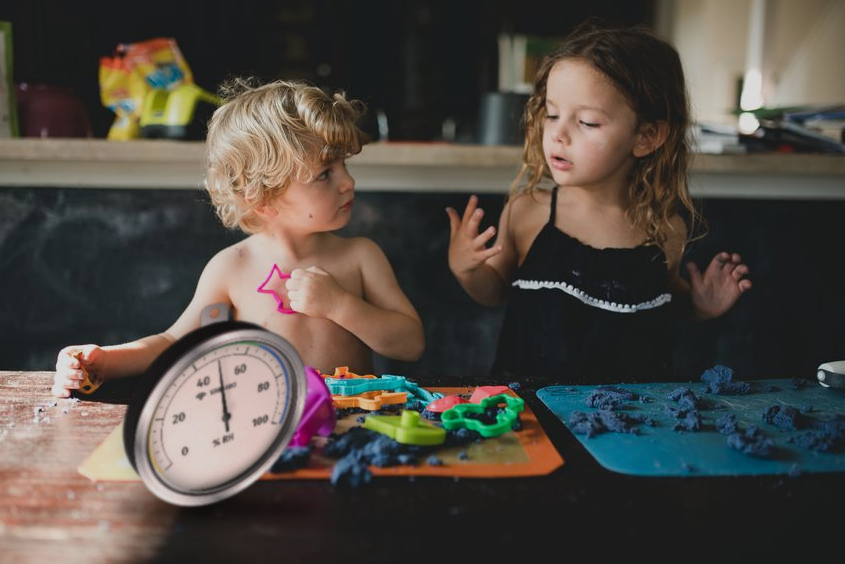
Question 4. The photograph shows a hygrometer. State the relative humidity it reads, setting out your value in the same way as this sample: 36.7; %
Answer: 48; %
